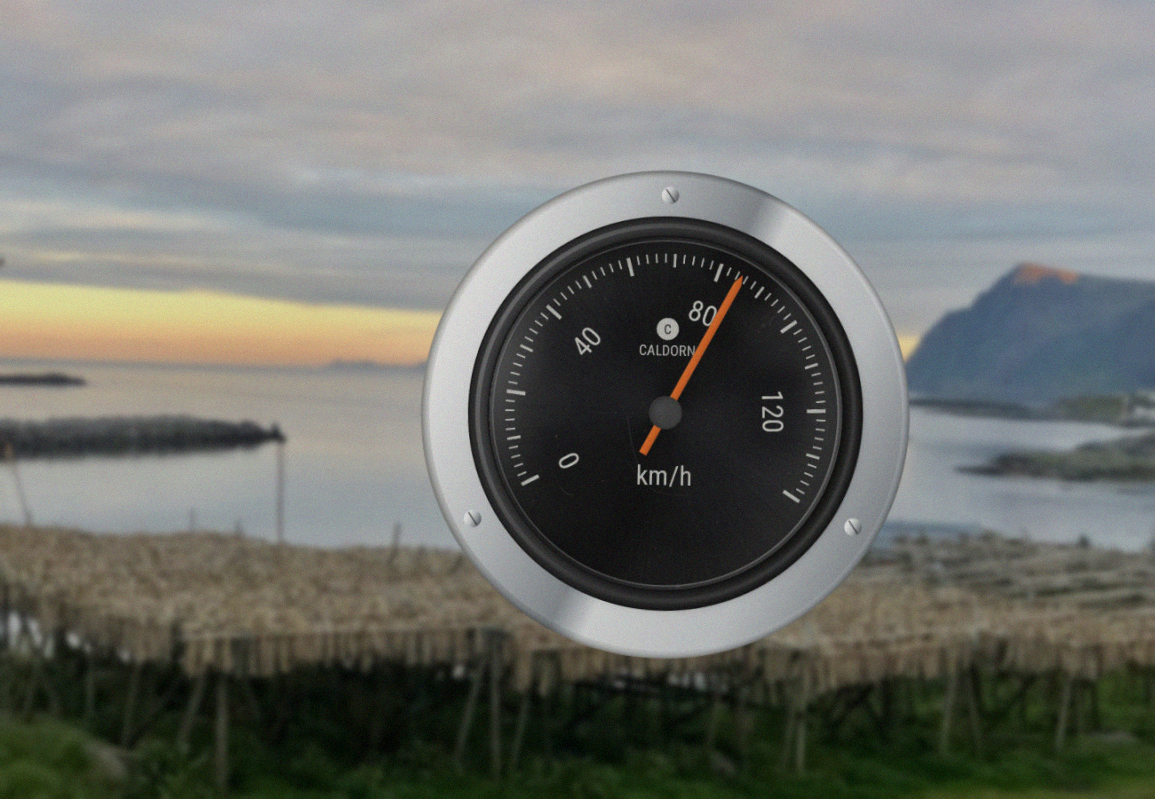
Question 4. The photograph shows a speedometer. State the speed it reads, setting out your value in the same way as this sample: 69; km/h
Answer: 85; km/h
